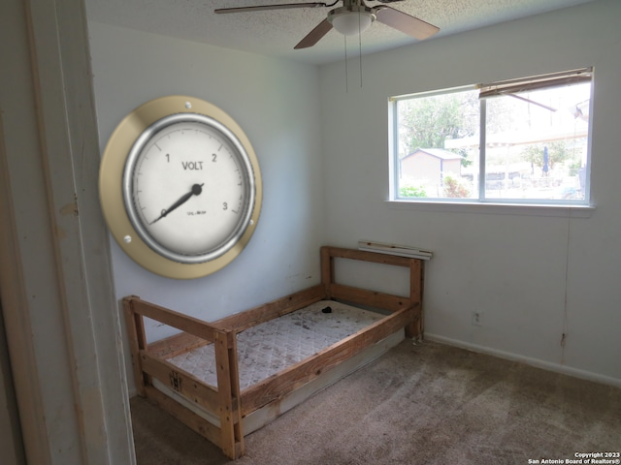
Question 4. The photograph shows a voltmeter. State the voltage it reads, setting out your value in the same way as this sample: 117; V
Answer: 0; V
